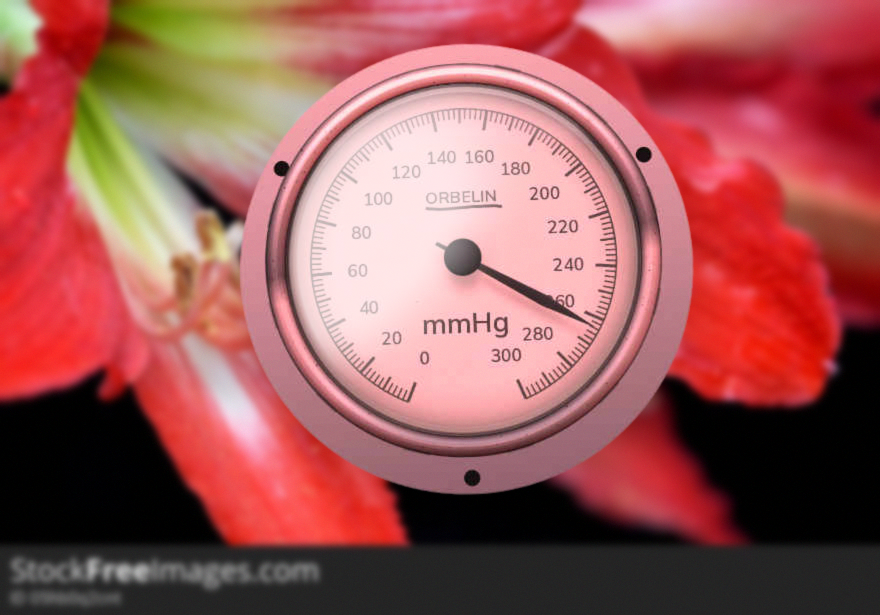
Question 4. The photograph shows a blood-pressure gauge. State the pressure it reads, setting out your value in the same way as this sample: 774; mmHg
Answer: 264; mmHg
